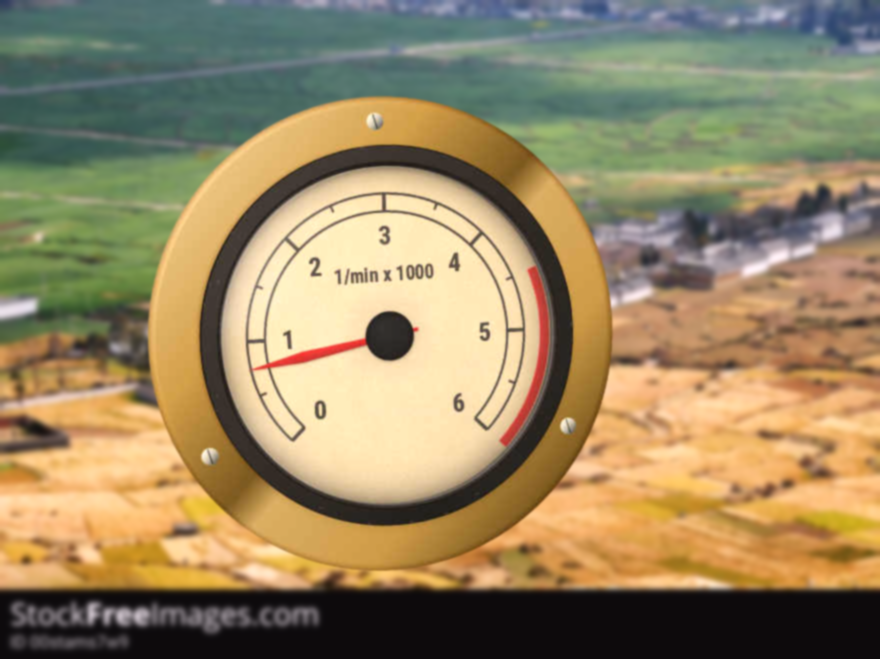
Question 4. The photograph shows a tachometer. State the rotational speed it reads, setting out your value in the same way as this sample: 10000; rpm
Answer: 750; rpm
